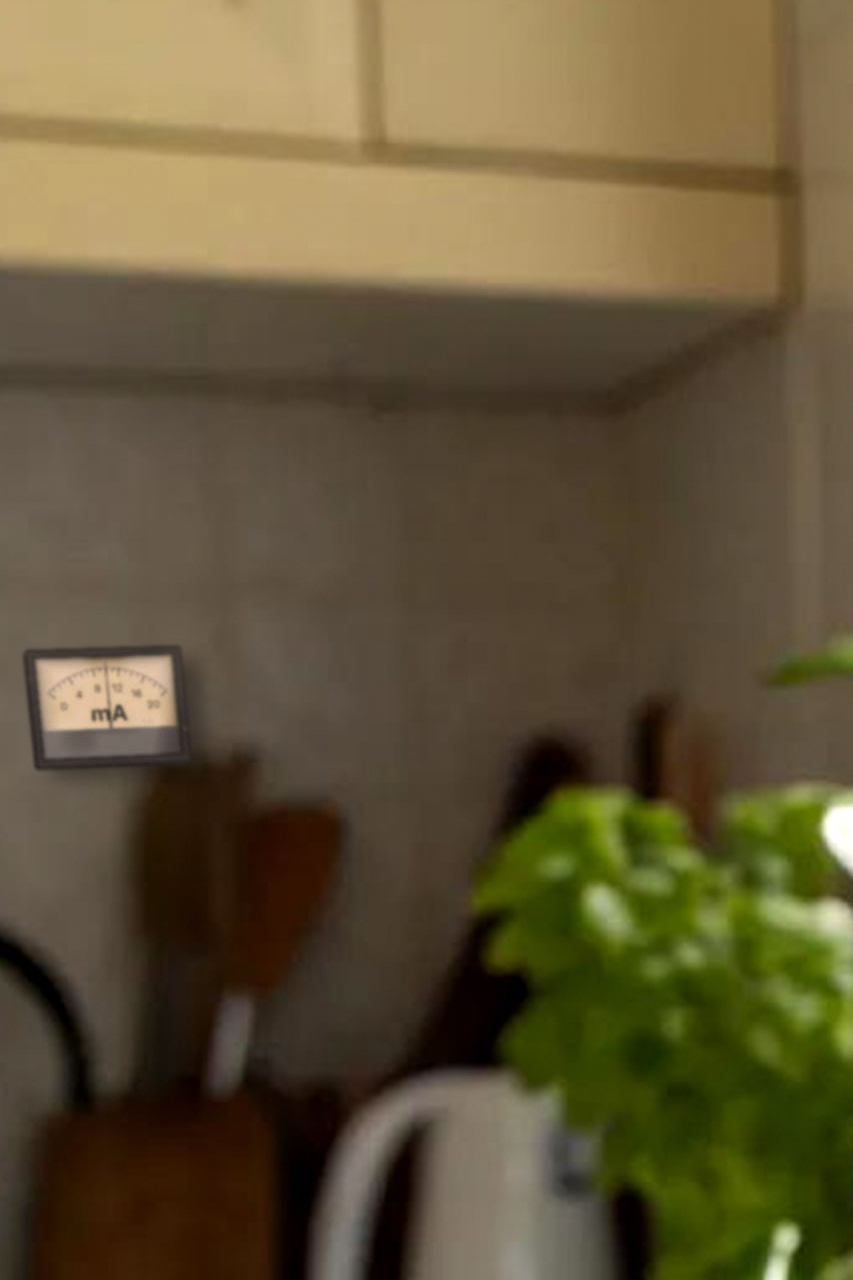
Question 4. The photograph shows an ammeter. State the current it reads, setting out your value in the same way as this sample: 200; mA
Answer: 10; mA
